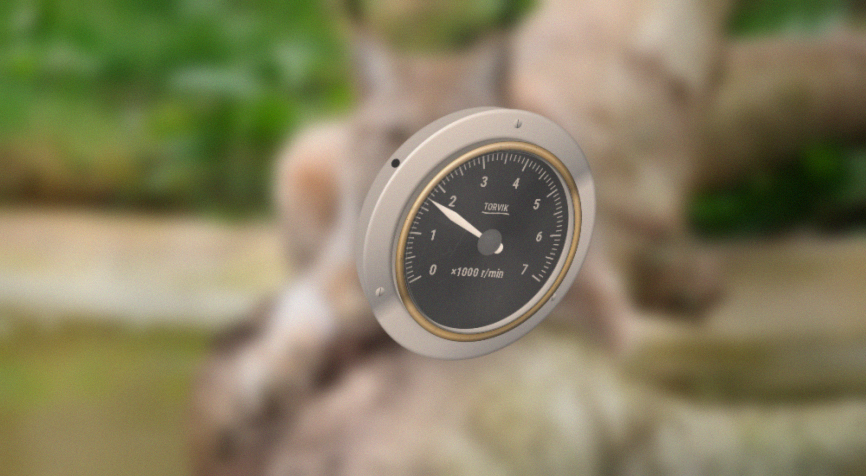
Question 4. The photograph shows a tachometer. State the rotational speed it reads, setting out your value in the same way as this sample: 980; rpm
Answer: 1700; rpm
